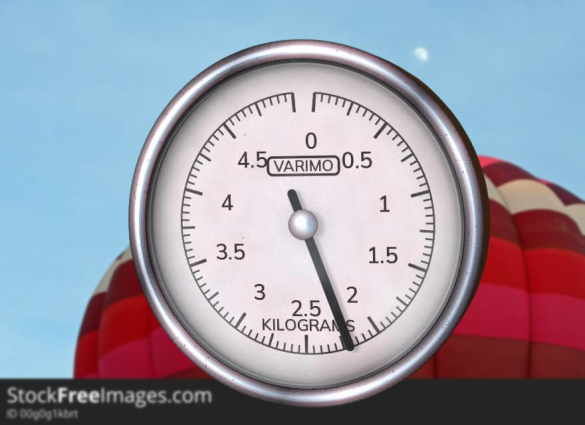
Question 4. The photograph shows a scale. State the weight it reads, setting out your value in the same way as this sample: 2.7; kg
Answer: 2.2; kg
